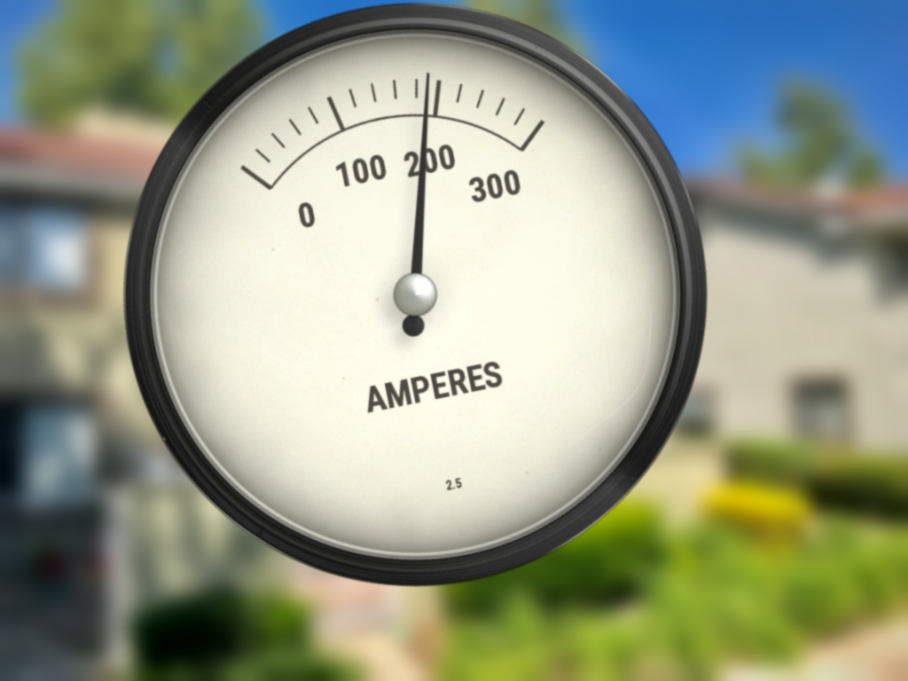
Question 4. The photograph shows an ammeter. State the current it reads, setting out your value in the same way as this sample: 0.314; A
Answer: 190; A
